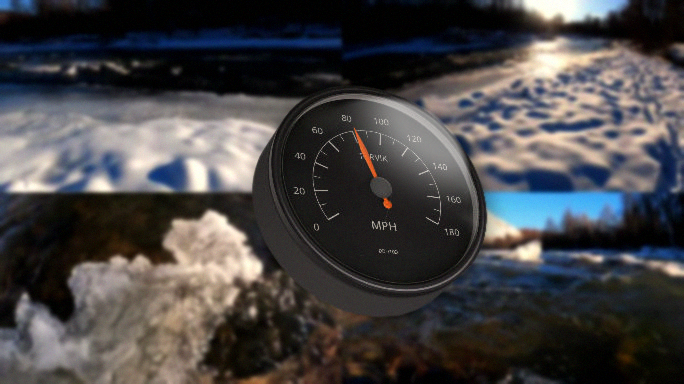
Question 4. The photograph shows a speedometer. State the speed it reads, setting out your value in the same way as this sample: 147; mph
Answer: 80; mph
